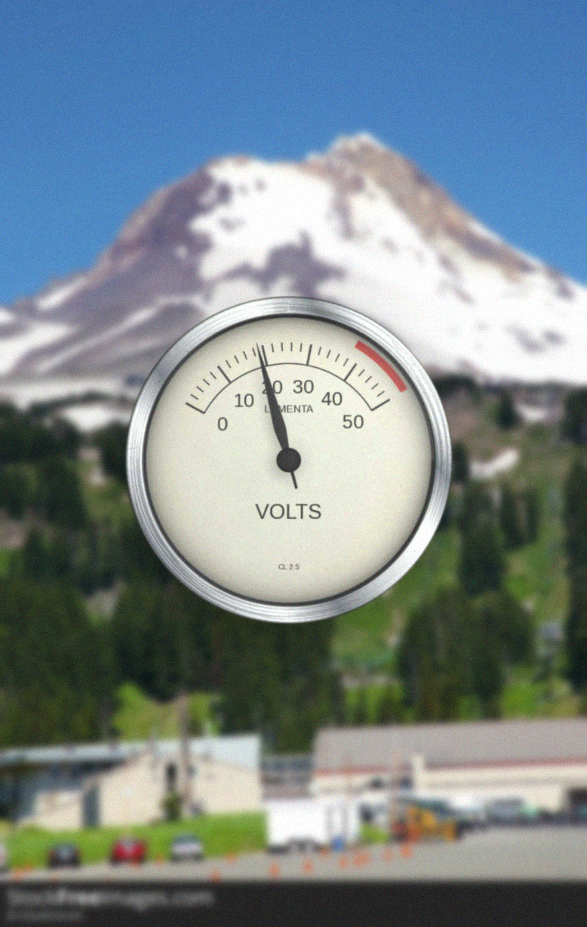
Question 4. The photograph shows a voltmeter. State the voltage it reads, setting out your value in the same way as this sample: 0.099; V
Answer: 19; V
